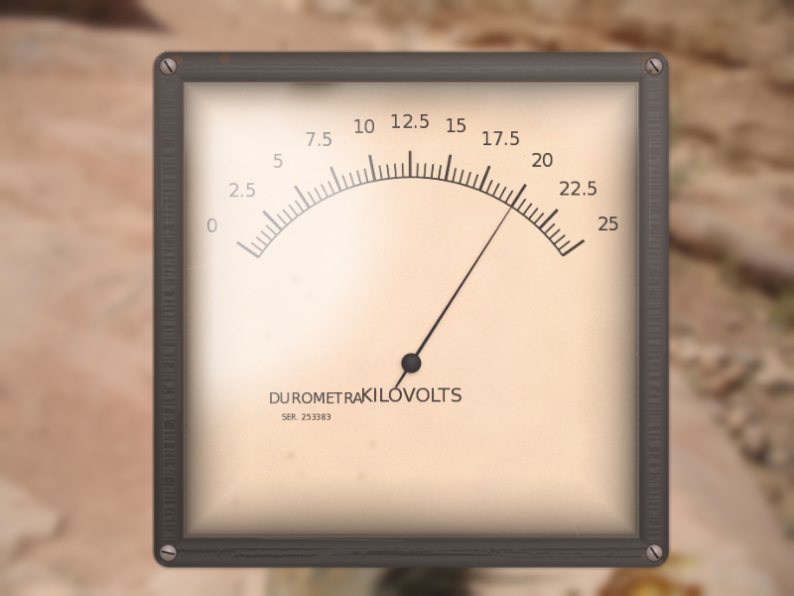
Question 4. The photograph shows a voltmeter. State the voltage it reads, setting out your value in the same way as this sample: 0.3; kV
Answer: 20; kV
